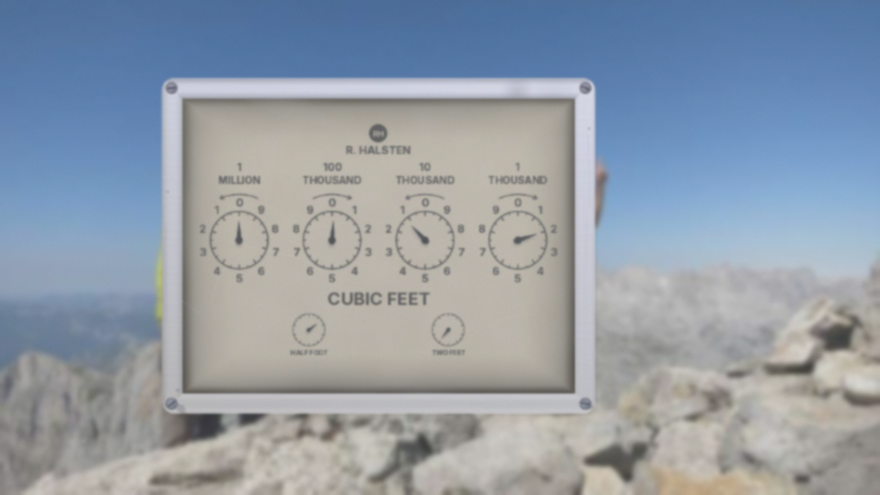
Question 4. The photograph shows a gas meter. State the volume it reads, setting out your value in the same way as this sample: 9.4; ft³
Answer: 1200; ft³
